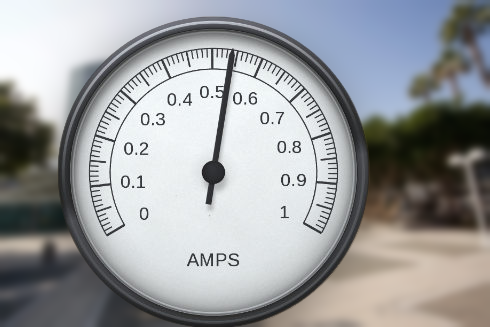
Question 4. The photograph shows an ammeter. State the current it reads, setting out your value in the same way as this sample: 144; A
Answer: 0.54; A
